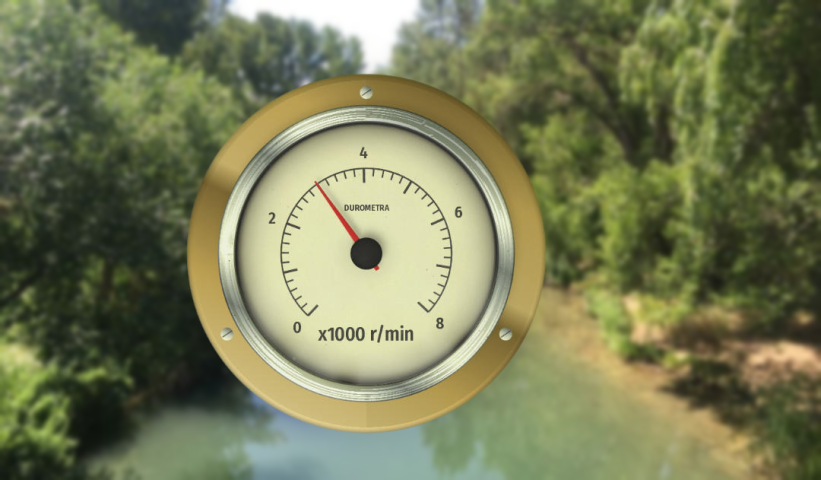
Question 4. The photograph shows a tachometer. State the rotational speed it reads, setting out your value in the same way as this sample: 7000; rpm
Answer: 3000; rpm
